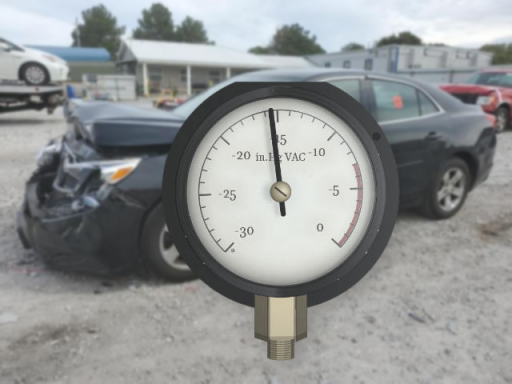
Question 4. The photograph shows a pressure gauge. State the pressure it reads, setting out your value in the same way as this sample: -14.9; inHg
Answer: -15.5; inHg
